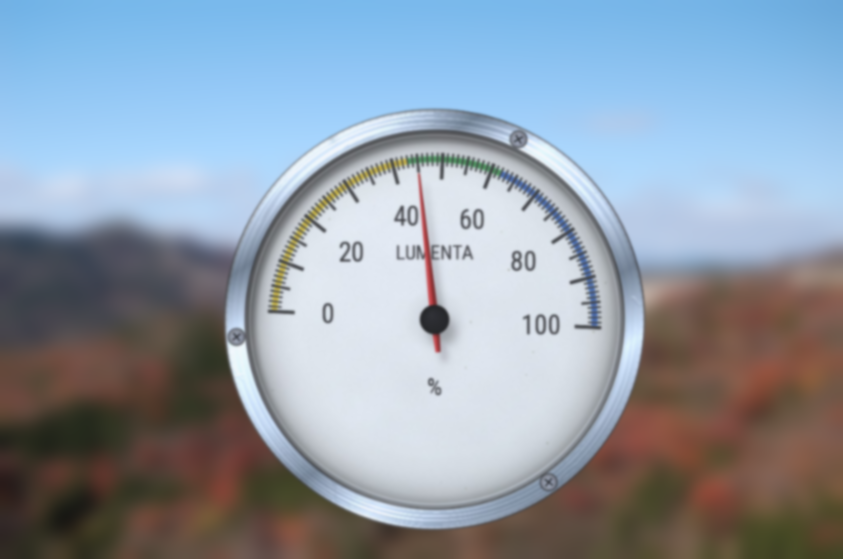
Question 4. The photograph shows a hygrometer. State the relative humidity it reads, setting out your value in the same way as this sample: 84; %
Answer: 45; %
